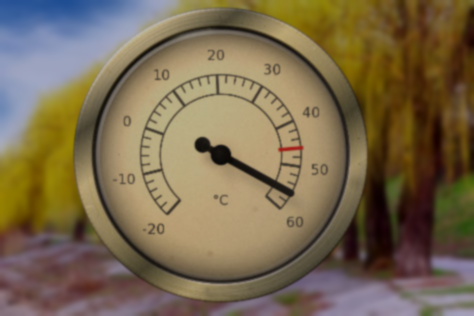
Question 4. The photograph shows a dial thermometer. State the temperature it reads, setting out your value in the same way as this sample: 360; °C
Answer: 56; °C
